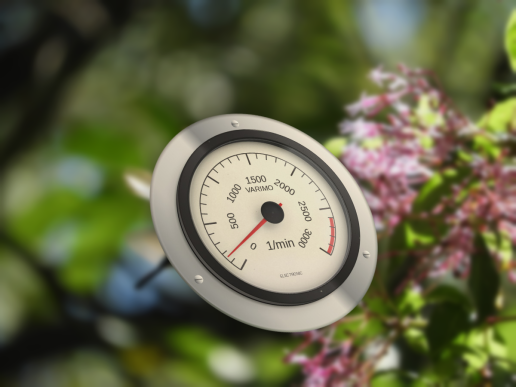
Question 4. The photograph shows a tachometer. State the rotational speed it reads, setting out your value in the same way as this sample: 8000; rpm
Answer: 150; rpm
